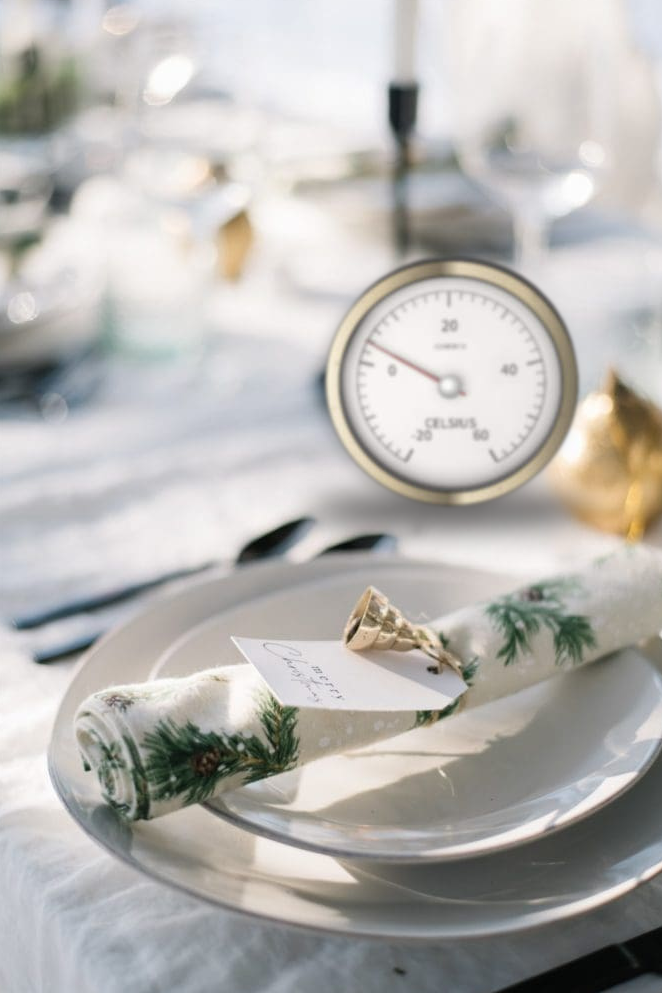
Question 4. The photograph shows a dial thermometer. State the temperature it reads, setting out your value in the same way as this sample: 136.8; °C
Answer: 4; °C
